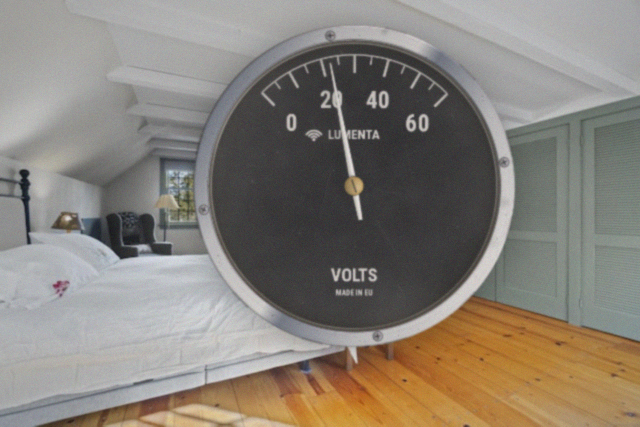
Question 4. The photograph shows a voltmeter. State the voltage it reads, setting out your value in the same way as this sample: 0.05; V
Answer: 22.5; V
